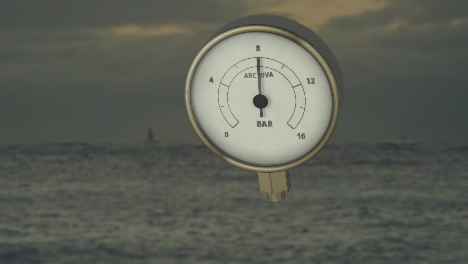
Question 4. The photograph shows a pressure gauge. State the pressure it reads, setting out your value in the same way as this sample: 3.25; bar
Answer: 8; bar
